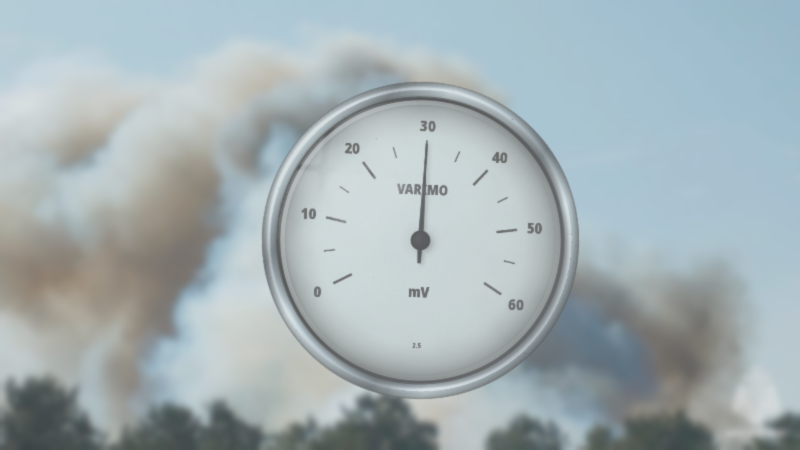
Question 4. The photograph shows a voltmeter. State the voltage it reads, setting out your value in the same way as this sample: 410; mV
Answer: 30; mV
